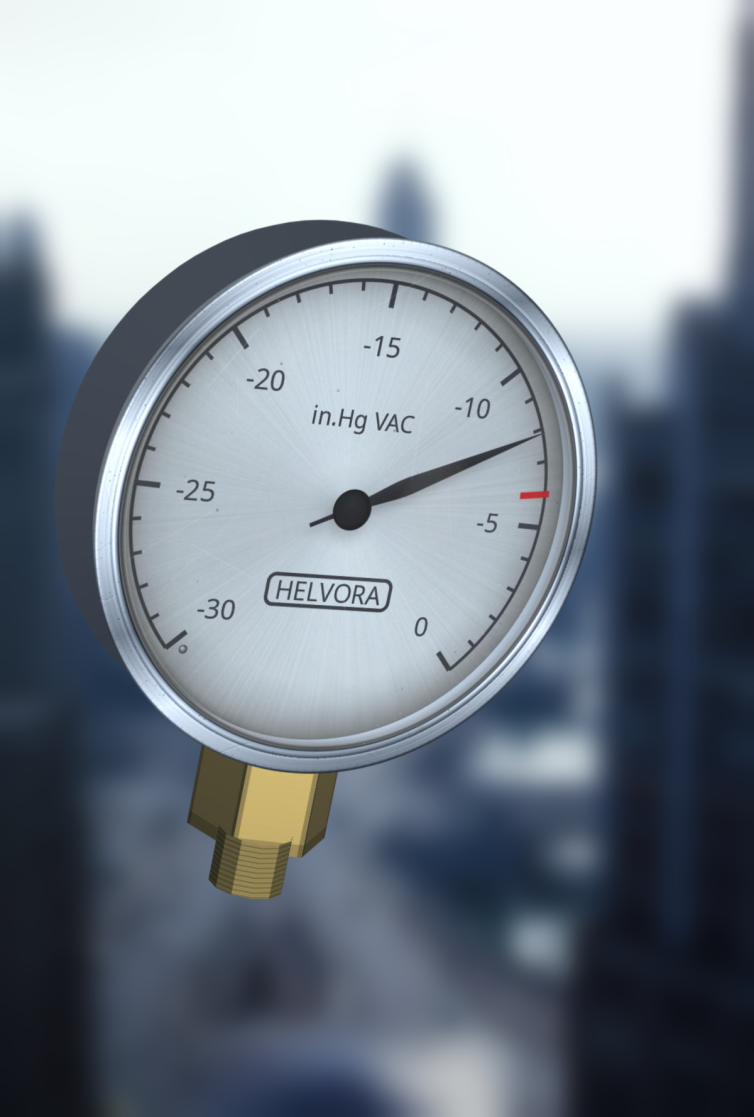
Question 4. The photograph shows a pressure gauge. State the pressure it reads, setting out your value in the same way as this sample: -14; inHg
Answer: -8; inHg
